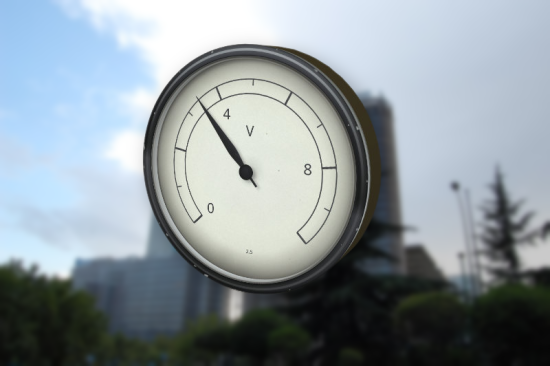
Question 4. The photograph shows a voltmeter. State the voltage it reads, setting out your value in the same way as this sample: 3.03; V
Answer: 3.5; V
